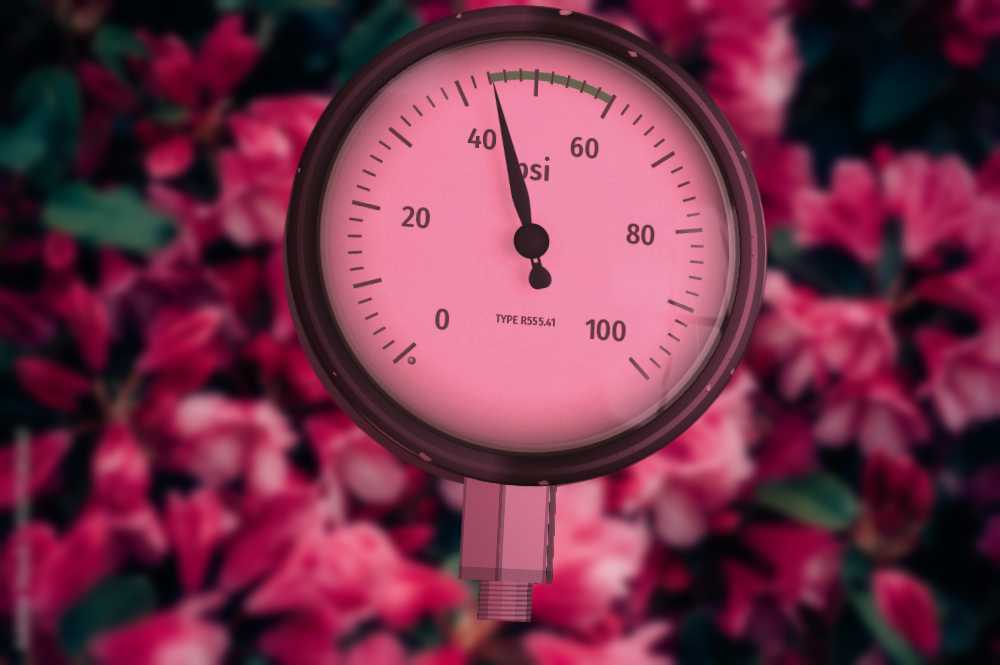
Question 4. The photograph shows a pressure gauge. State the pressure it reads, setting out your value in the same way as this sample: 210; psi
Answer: 44; psi
